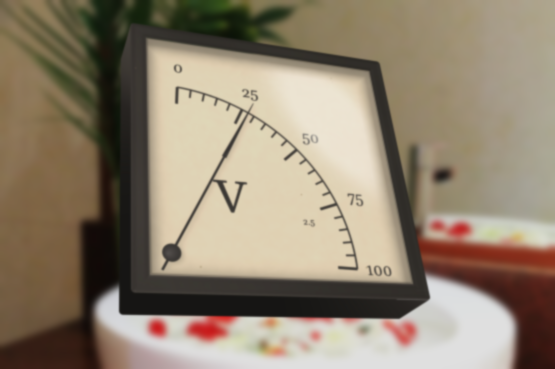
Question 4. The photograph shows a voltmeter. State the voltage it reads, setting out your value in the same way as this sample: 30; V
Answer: 27.5; V
